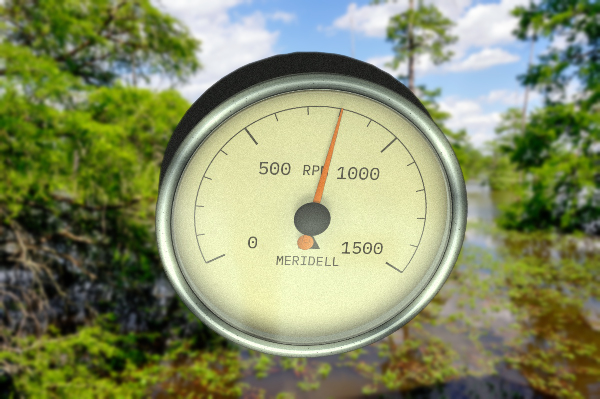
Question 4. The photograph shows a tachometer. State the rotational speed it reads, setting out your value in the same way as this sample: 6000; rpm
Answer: 800; rpm
